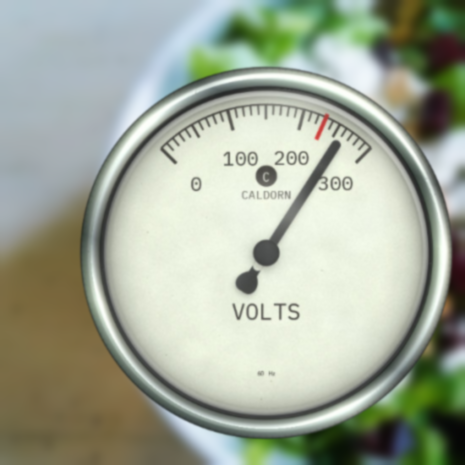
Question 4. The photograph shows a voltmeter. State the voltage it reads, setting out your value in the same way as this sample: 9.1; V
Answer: 260; V
